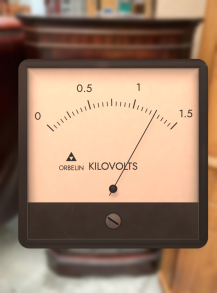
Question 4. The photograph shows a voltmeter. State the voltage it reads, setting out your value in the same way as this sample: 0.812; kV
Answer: 1.25; kV
